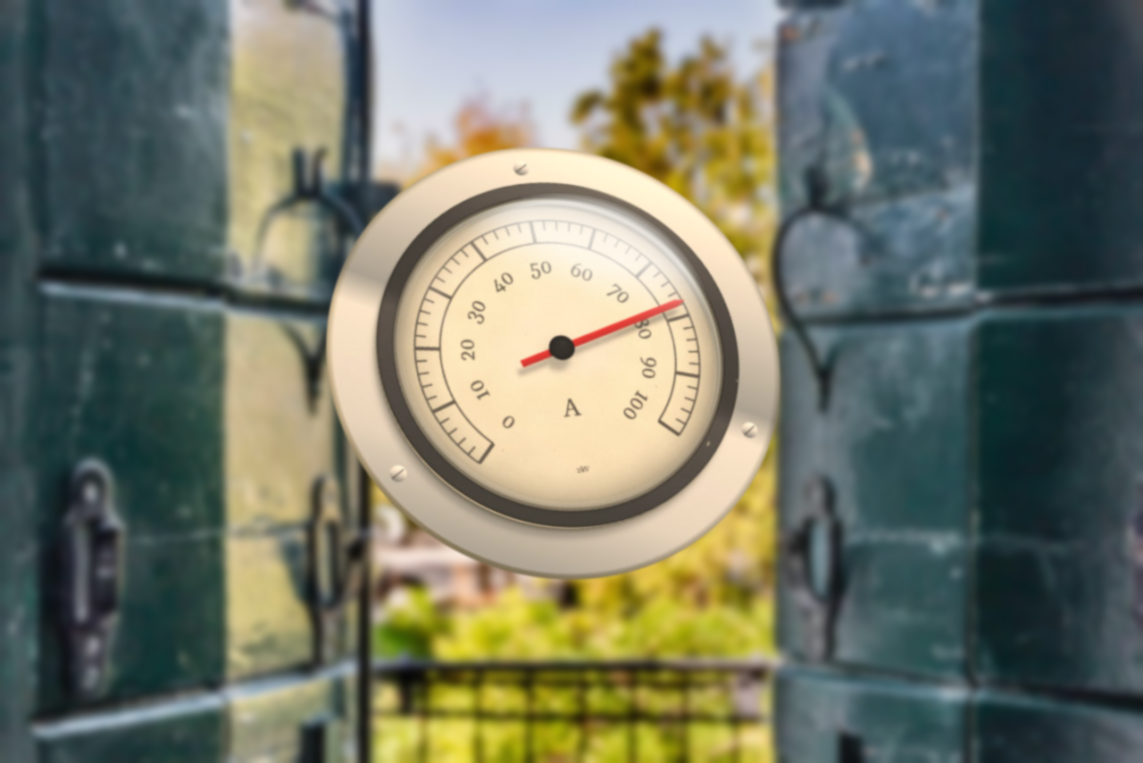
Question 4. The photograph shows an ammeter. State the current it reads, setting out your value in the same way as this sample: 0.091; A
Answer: 78; A
